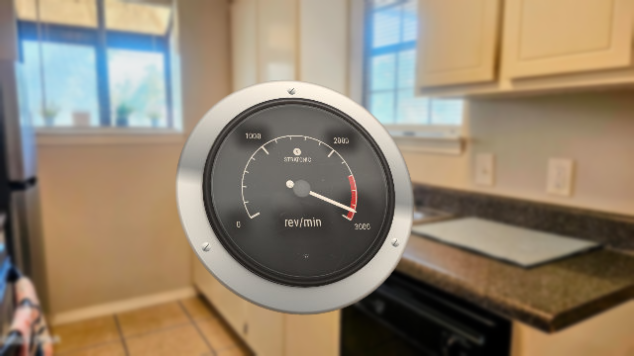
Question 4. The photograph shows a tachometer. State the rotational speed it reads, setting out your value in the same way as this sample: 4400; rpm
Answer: 2900; rpm
